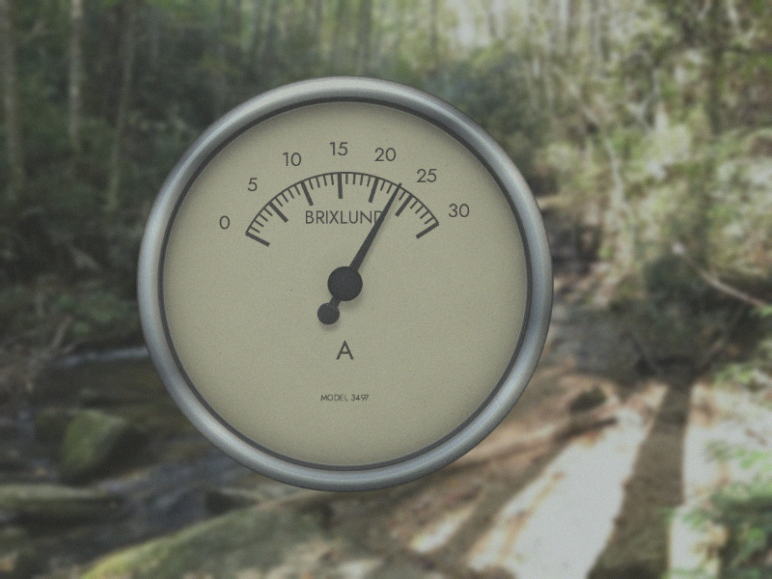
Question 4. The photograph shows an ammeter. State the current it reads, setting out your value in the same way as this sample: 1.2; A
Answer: 23; A
